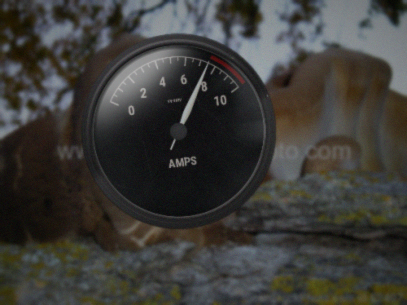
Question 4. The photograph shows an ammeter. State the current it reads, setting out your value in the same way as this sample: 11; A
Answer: 7.5; A
